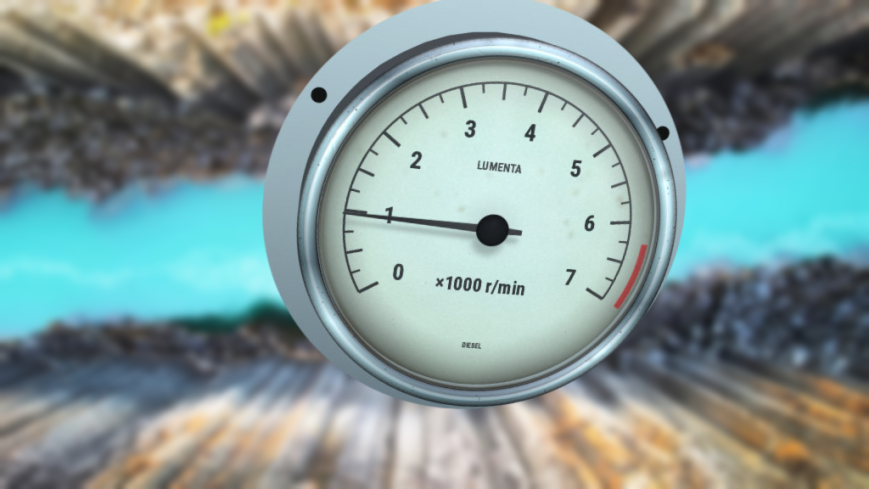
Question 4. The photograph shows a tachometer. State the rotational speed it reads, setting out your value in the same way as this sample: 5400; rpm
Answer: 1000; rpm
